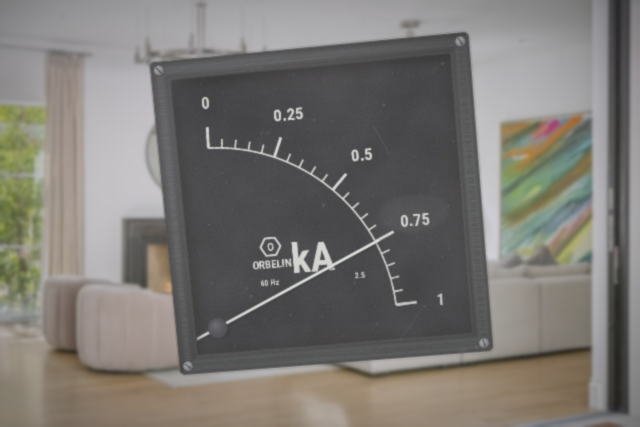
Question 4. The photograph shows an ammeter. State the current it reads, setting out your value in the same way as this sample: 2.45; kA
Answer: 0.75; kA
